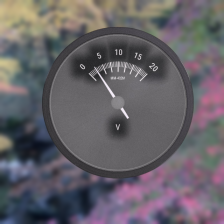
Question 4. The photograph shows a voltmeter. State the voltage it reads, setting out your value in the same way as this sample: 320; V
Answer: 2.5; V
